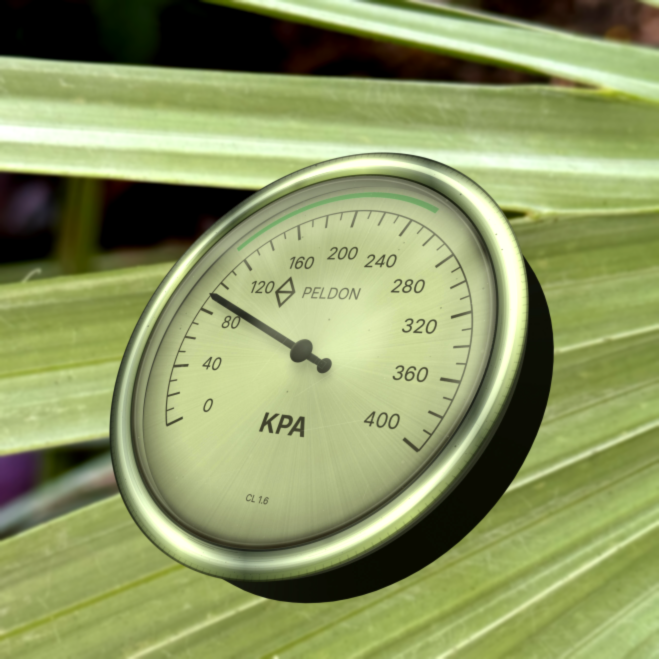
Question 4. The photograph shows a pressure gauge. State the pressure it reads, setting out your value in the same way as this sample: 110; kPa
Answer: 90; kPa
